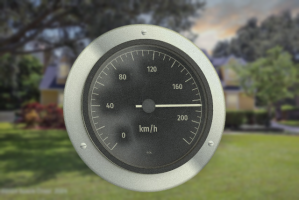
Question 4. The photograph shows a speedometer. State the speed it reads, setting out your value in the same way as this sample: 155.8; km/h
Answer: 185; km/h
